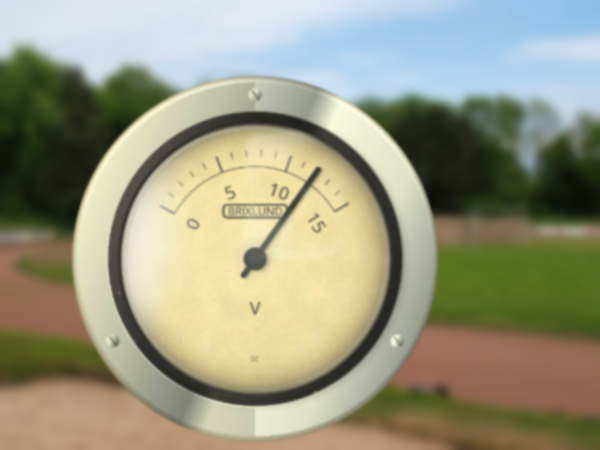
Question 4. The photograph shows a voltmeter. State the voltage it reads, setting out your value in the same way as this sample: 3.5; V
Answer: 12; V
